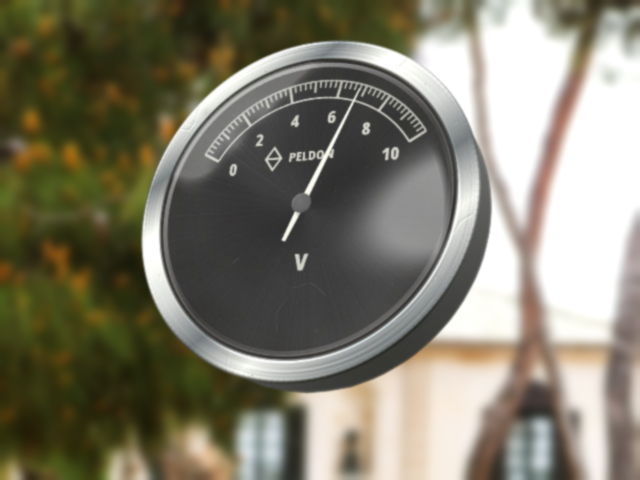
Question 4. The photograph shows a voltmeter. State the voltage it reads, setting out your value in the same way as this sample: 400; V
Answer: 7; V
